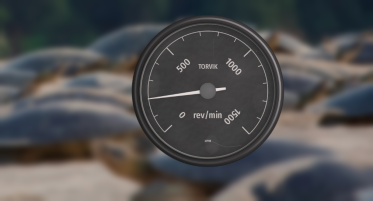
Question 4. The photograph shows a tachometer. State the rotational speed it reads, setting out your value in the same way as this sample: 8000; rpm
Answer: 200; rpm
